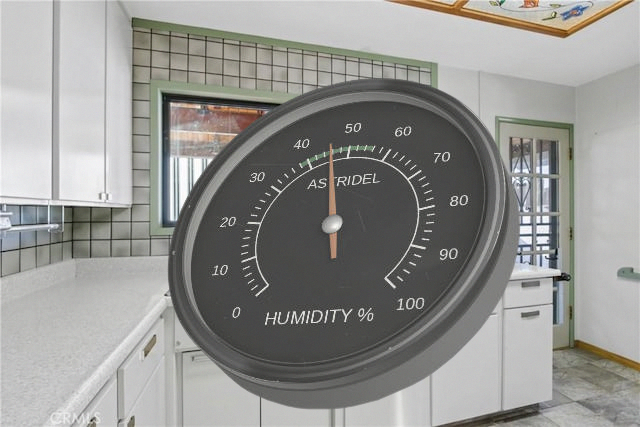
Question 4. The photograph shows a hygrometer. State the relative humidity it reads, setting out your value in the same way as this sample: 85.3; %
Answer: 46; %
